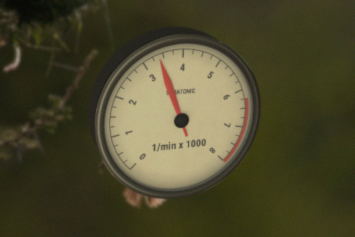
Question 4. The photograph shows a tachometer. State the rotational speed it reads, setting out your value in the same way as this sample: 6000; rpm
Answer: 3375; rpm
